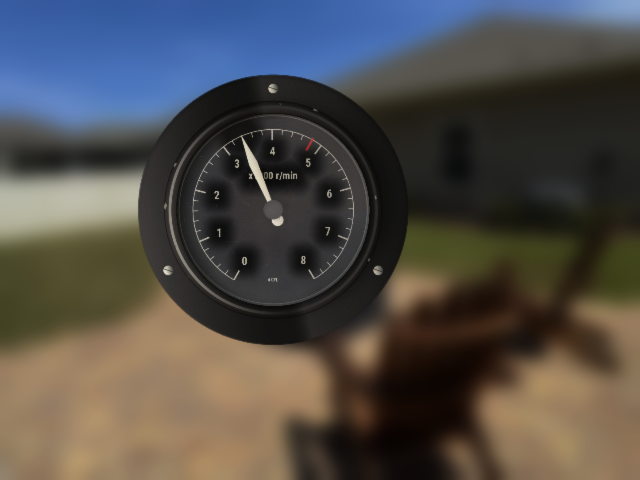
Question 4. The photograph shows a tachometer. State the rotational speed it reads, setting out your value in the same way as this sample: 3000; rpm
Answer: 3400; rpm
